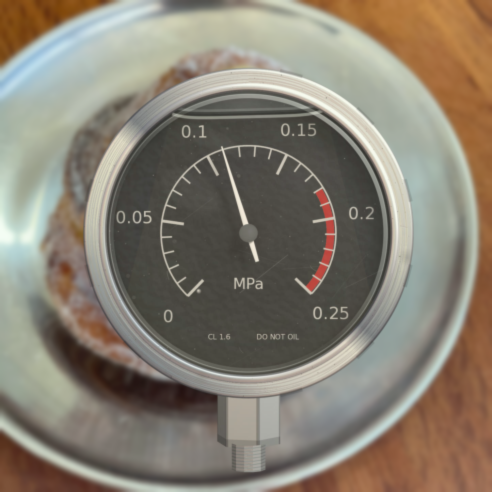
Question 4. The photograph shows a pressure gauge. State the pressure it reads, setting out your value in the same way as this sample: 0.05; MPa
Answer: 0.11; MPa
